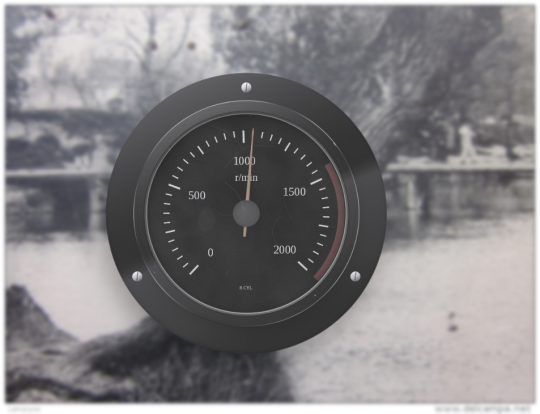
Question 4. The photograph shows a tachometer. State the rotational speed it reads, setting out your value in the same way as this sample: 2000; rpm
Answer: 1050; rpm
